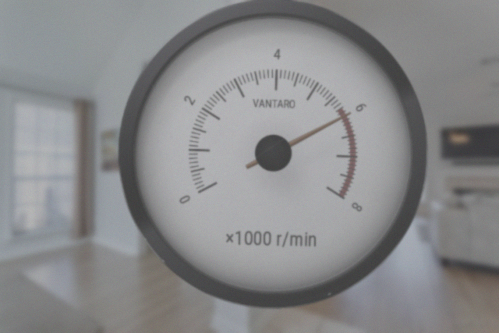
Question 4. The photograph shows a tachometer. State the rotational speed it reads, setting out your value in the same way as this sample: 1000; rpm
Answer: 6000; rpm
